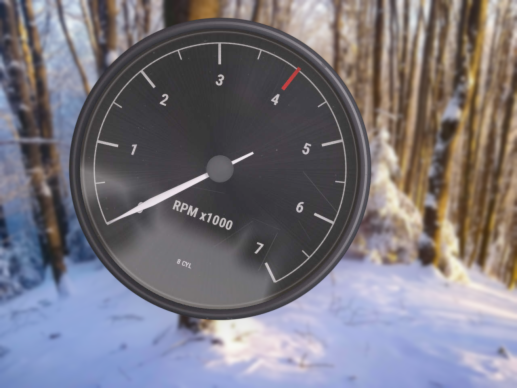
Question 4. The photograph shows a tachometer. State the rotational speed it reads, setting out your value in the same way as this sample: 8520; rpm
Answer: 0; rpm
